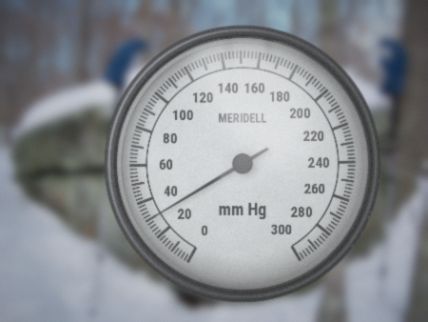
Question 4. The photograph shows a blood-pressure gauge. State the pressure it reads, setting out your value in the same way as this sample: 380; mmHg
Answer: 30; mmHg
